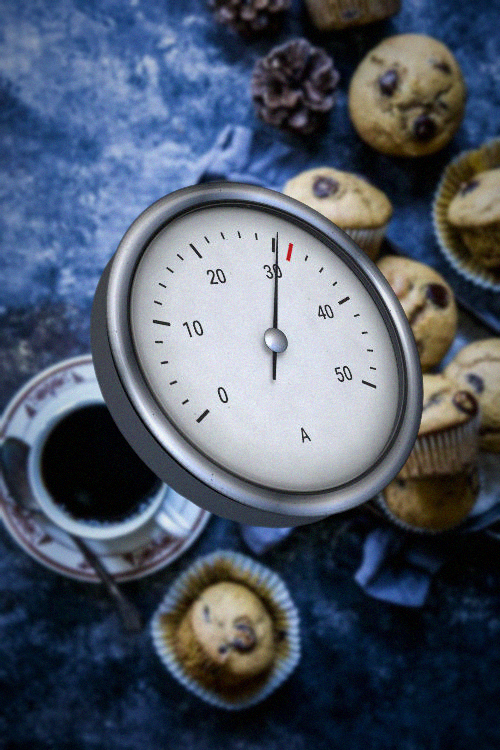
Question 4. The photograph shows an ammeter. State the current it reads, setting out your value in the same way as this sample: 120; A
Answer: 30; A
